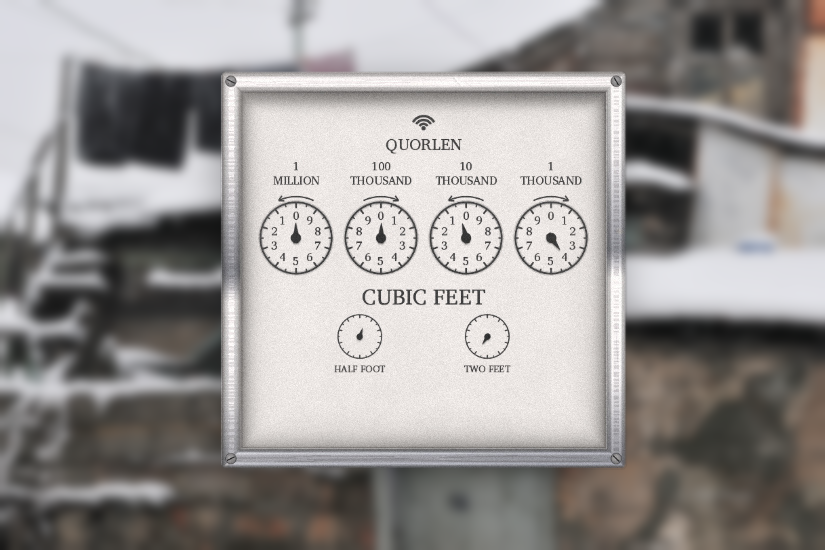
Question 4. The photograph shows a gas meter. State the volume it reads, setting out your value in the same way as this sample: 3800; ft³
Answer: 400; ft³
